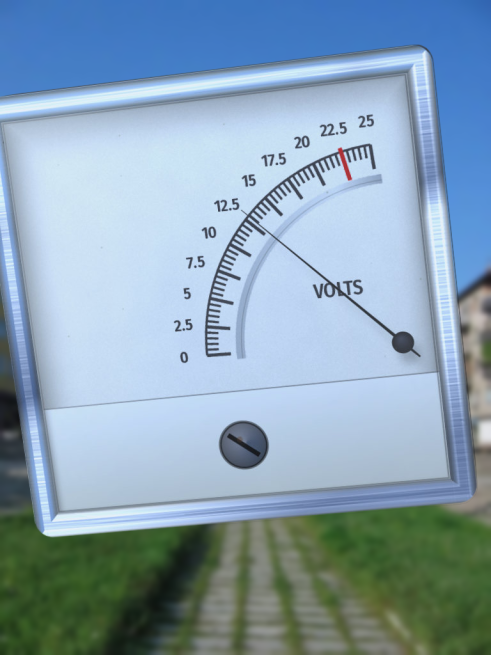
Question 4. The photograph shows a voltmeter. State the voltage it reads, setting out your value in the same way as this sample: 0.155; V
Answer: 13; V
